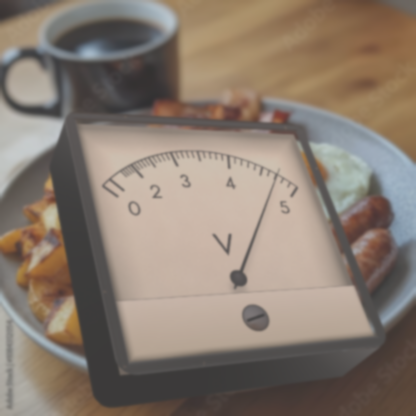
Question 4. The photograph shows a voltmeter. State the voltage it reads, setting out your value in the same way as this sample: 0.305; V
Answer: 4.7; V
